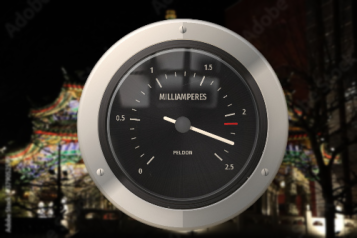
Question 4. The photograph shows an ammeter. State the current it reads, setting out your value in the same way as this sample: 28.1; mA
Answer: 2.3; mA
